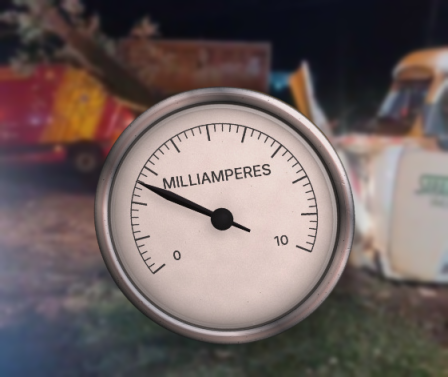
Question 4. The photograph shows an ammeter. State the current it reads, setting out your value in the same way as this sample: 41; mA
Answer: 2.6; mA
